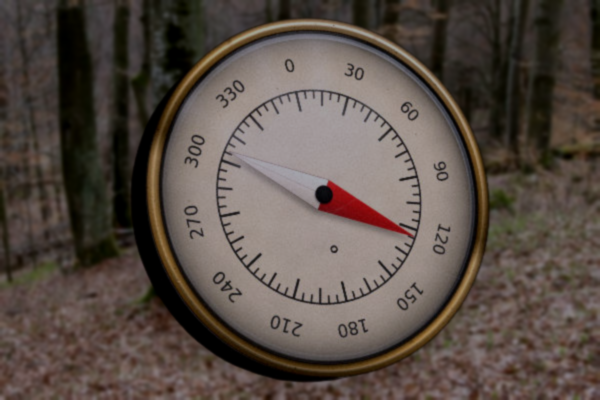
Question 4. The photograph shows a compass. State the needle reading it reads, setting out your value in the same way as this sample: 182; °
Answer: 125; °
